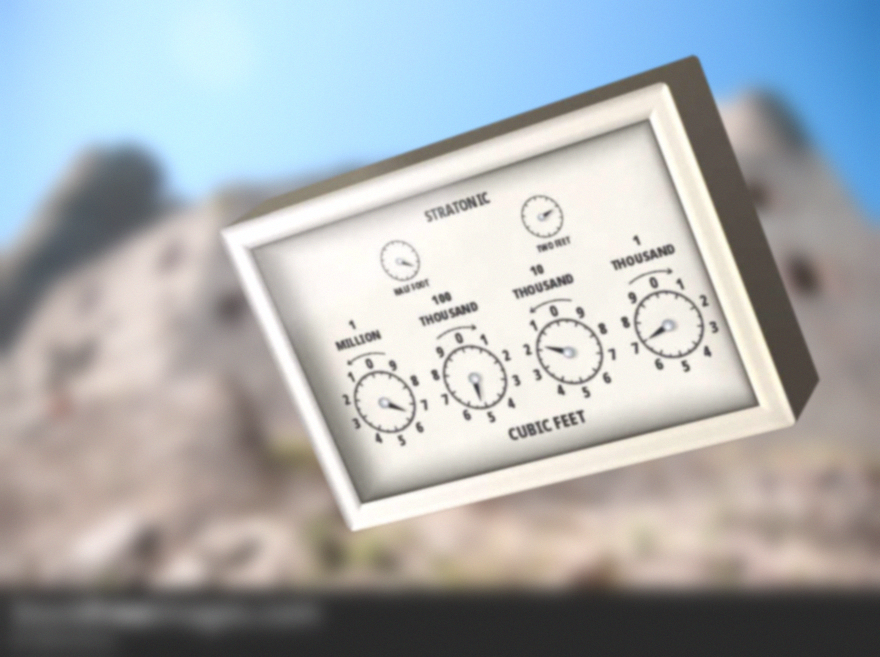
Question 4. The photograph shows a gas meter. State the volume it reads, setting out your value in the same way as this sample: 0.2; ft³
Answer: 651700; ft³
